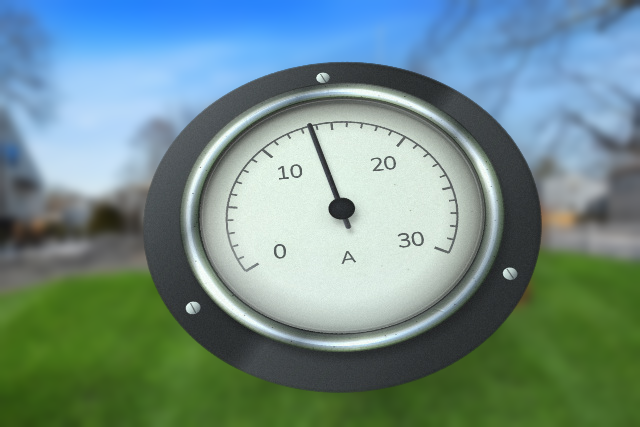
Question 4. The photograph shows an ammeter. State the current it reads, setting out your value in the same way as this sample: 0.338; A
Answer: 13.5; A
